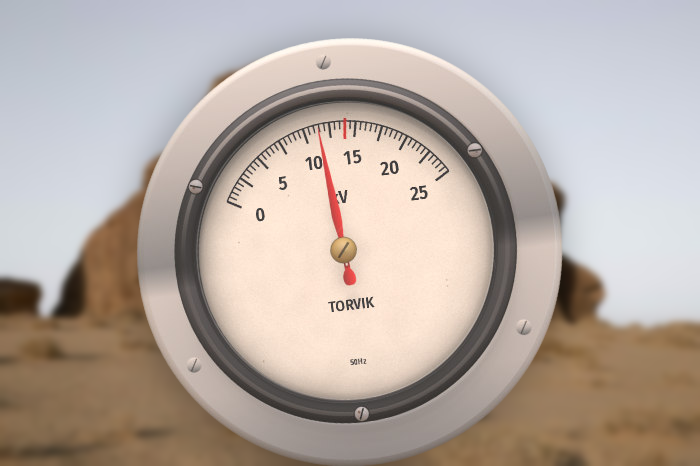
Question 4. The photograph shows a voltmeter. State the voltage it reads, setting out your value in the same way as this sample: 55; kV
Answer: 11.5; kV
